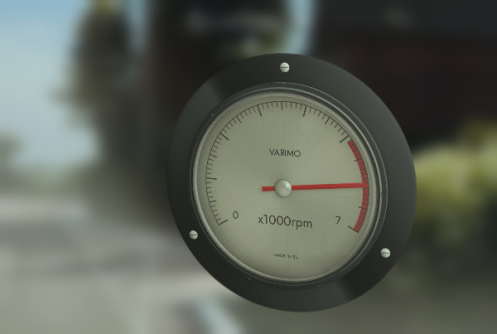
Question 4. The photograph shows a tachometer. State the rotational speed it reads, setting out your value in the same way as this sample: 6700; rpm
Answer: 6000; rpm
